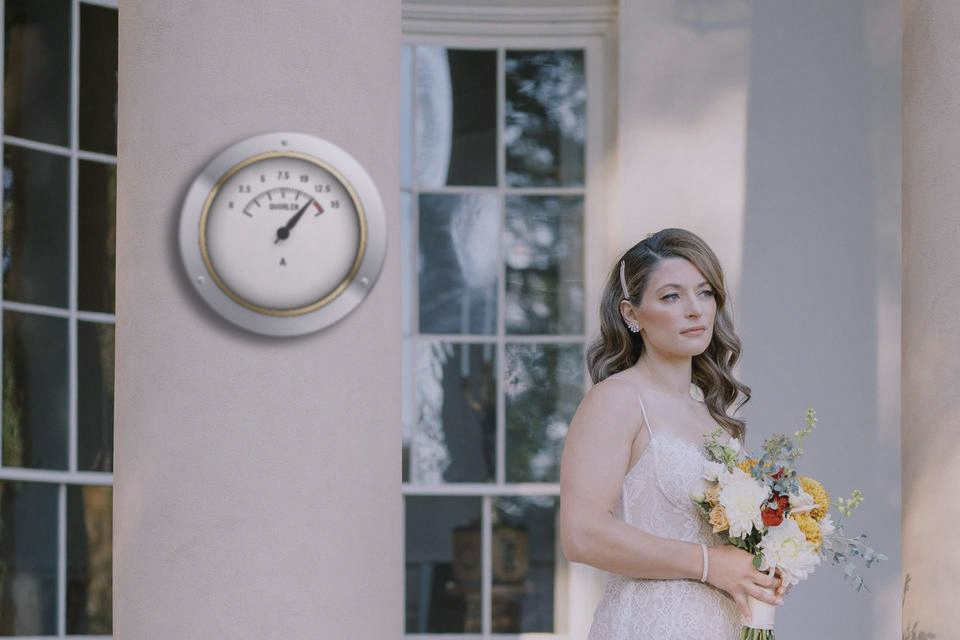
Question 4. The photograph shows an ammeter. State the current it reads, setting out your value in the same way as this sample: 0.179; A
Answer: 12.5; A
